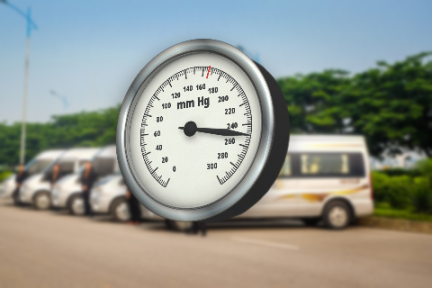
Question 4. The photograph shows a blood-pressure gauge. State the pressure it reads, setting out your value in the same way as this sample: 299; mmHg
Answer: 250; mmHg
